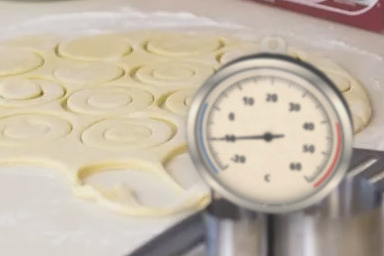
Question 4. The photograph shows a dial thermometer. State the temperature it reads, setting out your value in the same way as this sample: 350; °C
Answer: -10; °C
